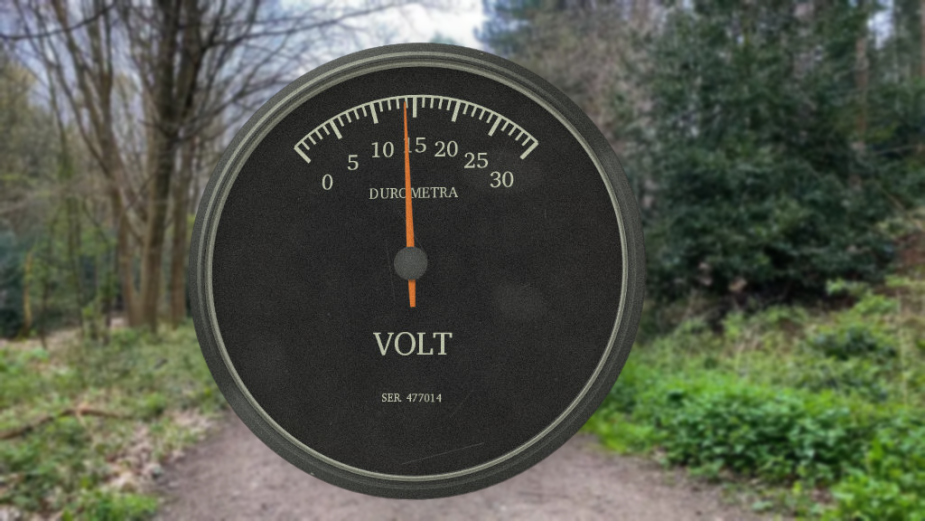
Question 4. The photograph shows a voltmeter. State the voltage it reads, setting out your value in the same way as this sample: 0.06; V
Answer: 14; V
